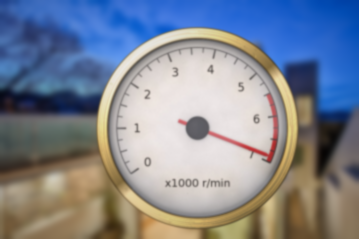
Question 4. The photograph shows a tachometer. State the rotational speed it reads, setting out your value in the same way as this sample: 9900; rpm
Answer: 6875; rpm
